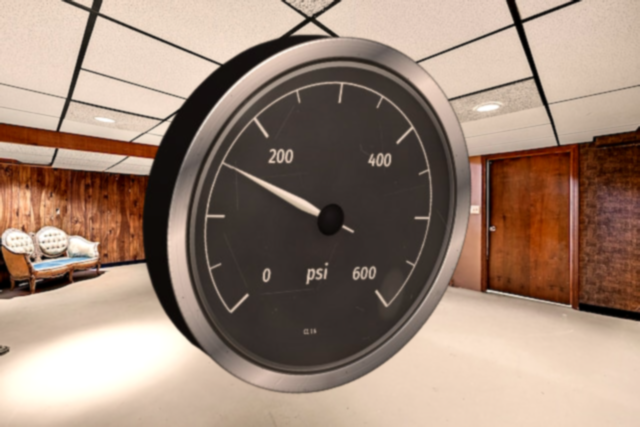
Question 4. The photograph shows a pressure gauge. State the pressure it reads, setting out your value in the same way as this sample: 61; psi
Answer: 150; psi
